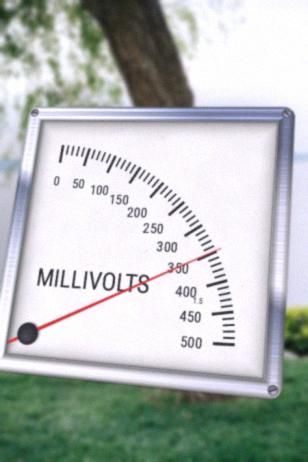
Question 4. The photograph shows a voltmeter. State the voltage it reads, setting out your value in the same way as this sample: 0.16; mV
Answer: 350; mV
